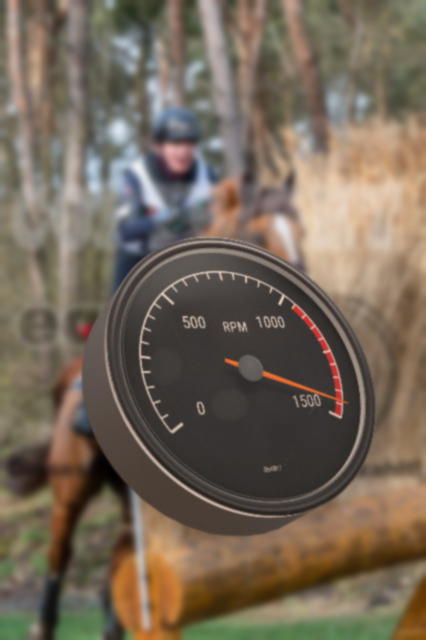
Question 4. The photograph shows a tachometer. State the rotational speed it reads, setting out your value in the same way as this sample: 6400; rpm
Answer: 1450; rpm
